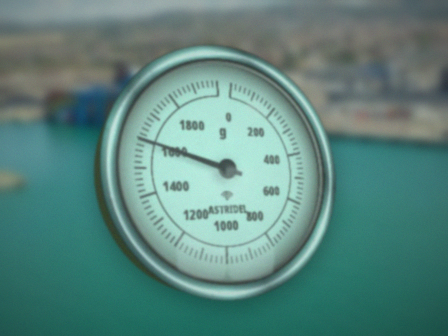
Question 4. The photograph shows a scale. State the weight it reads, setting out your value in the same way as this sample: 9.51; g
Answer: 1600; g
